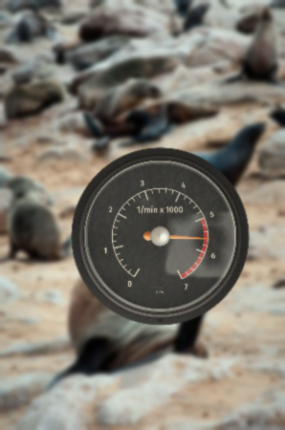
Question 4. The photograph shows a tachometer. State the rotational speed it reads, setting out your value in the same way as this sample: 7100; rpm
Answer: 5600; rpm
